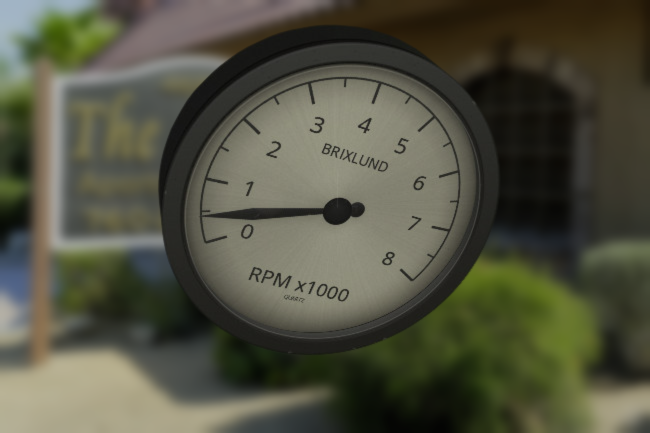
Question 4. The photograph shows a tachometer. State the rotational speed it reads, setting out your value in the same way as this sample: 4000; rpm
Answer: 500; rpm
